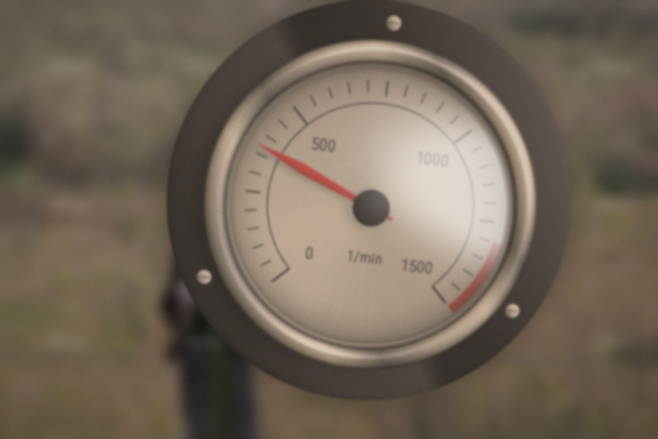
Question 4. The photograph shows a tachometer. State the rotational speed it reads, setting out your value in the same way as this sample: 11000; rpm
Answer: 375; rpm
